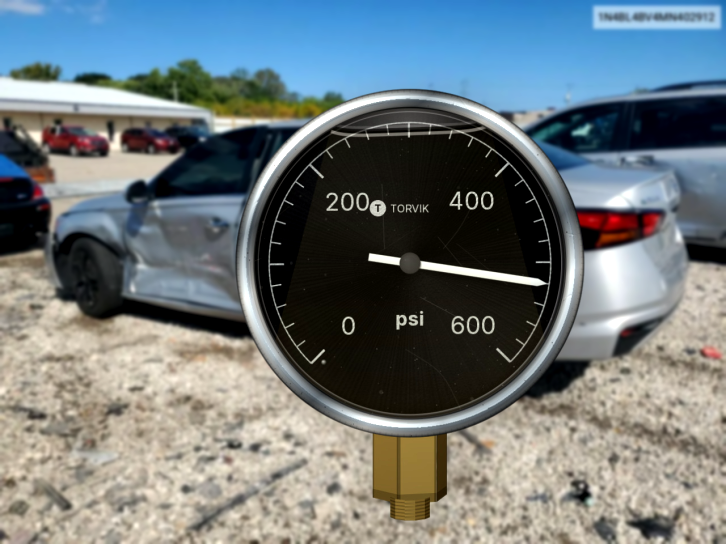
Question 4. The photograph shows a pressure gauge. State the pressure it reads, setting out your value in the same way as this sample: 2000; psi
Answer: 520; psi
